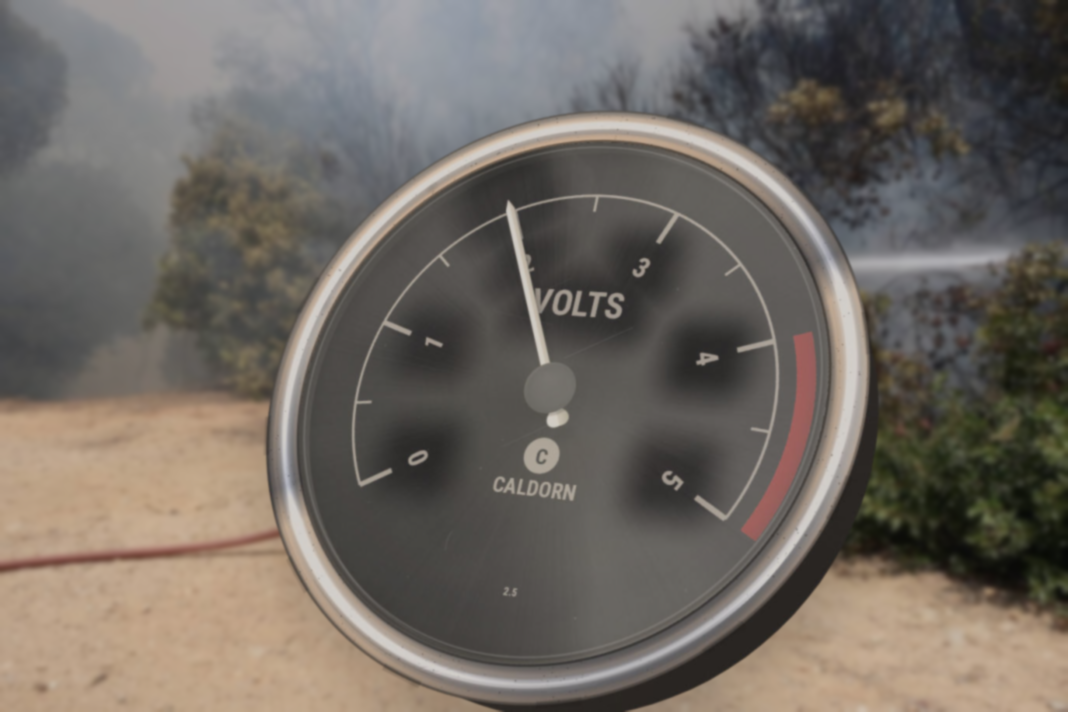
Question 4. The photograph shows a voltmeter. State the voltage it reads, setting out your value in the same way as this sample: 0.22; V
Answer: 2; V
